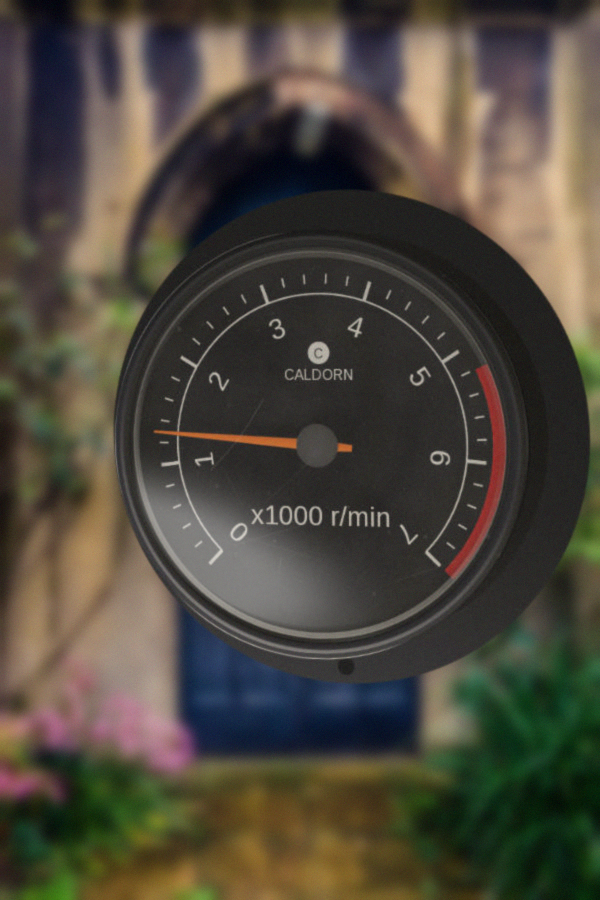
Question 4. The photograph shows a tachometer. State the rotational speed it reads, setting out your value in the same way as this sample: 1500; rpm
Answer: 1300; rpm
